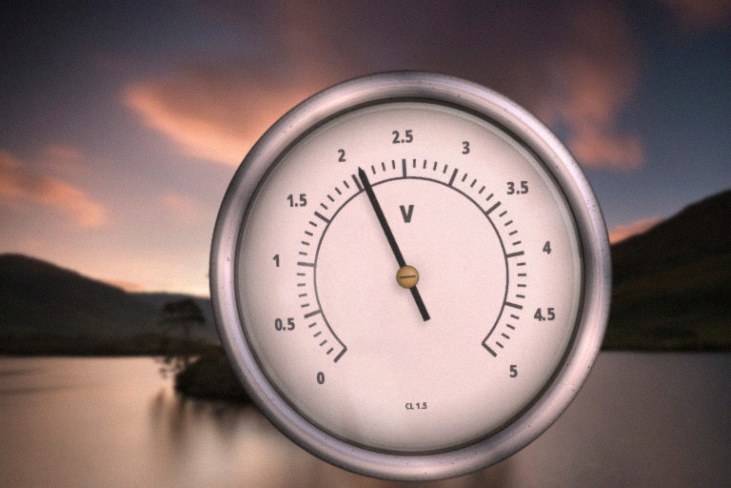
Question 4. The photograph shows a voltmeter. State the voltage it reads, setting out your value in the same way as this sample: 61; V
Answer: 2.1; V
